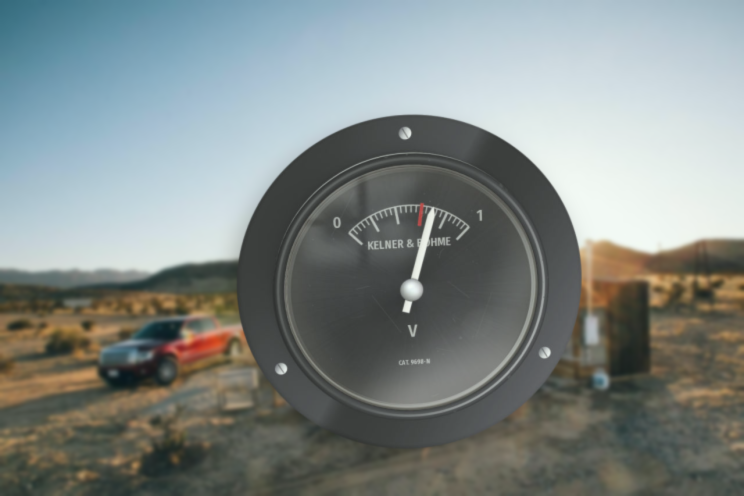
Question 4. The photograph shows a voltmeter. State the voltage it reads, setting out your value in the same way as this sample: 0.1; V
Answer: 0.68; V
